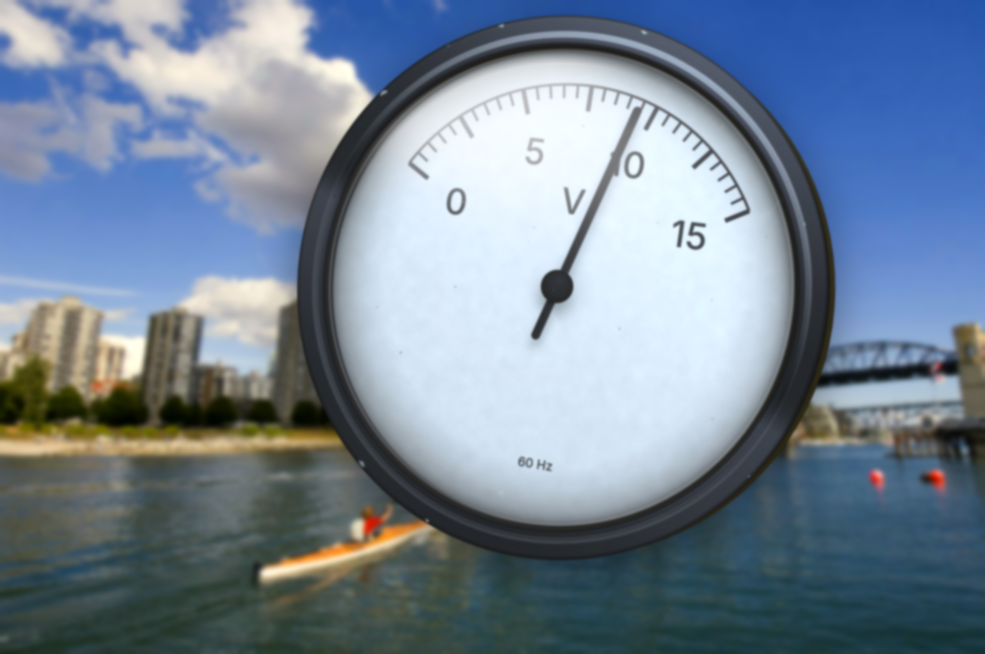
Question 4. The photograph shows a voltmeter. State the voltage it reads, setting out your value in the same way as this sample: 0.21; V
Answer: 9.5; V
